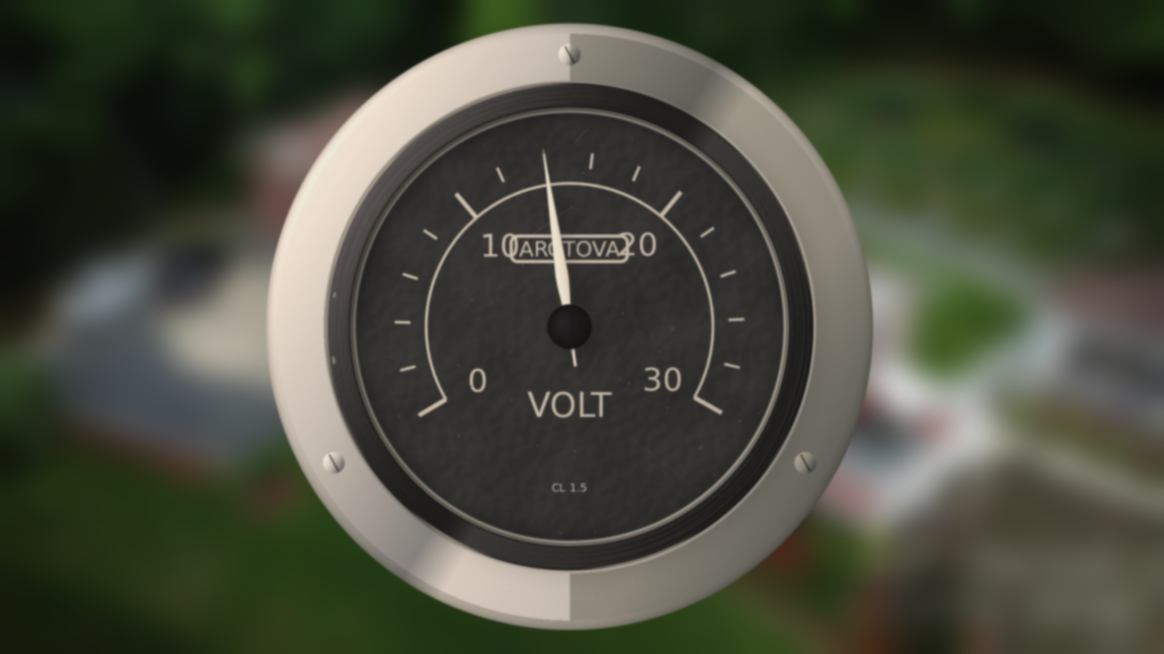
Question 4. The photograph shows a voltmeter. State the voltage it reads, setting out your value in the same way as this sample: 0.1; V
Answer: 14; V
